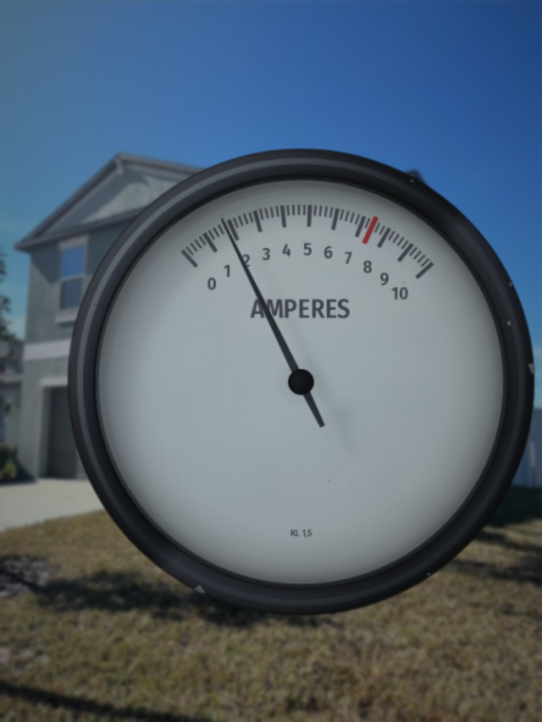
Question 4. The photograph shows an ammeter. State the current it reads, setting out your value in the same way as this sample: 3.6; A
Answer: 1.8; A
